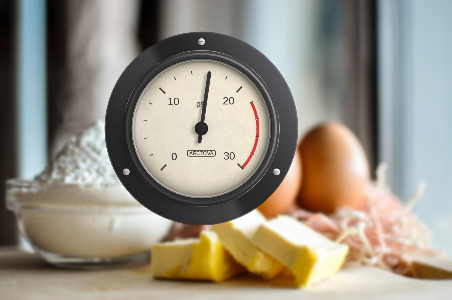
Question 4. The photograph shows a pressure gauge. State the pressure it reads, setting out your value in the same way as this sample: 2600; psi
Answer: 16; psi
